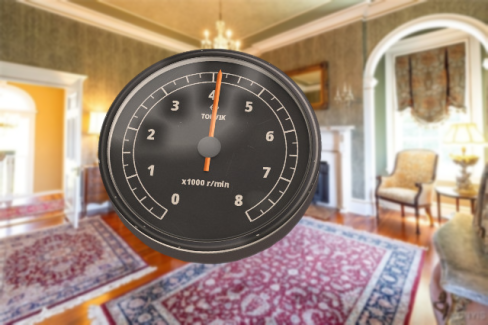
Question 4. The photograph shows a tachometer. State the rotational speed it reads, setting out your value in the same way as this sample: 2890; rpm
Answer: 4125; rpm
